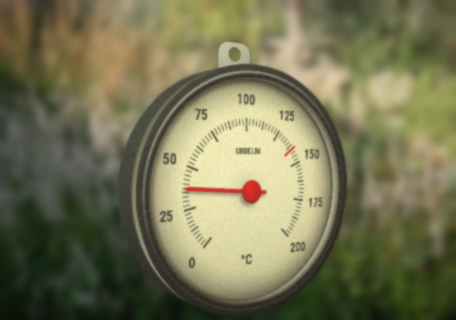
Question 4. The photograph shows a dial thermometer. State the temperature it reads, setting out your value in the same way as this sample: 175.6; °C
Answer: 37.5; °C
